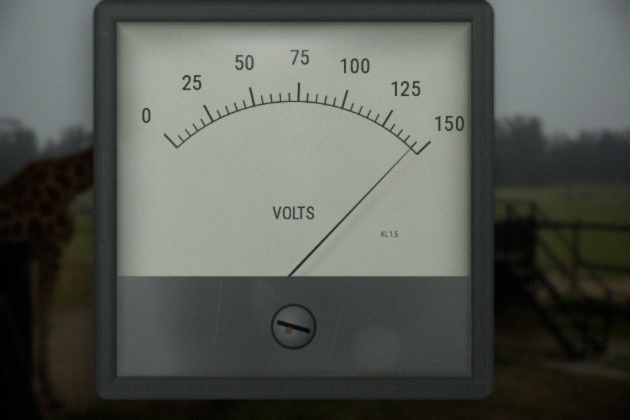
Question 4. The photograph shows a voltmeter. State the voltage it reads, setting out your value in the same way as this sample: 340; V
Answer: 145; V
